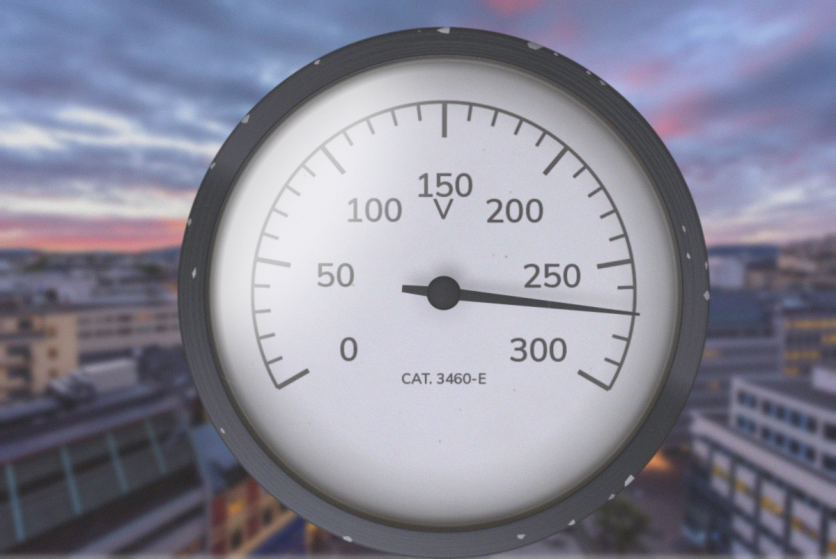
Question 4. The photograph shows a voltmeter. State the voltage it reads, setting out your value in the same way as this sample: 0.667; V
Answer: 270; V
